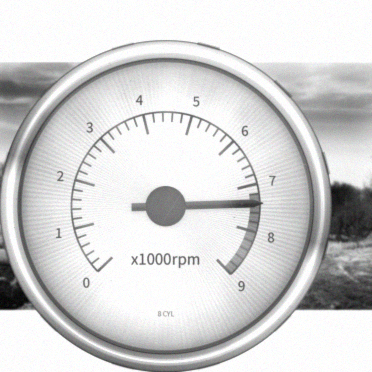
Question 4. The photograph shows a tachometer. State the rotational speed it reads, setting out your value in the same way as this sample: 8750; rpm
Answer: 7400; rpm
